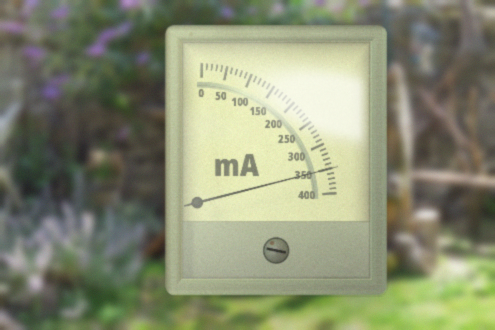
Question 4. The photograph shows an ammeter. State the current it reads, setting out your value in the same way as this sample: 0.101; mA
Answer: 350; mA
